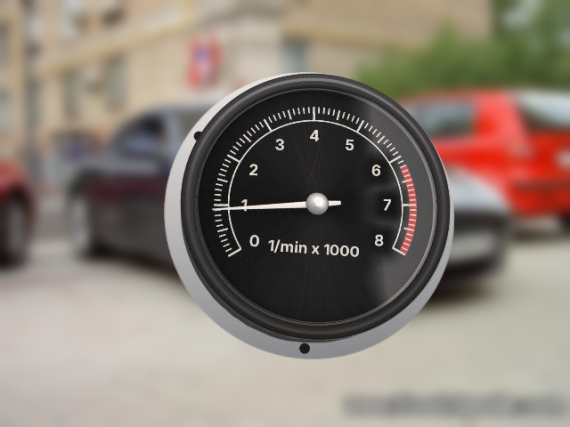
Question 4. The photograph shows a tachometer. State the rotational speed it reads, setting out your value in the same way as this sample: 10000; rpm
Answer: 900; rpm
